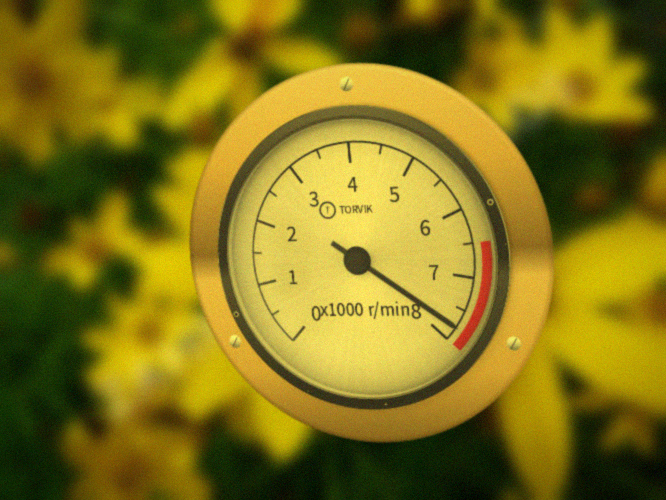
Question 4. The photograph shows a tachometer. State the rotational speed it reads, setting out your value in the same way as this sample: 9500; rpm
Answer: 7750; rpm
